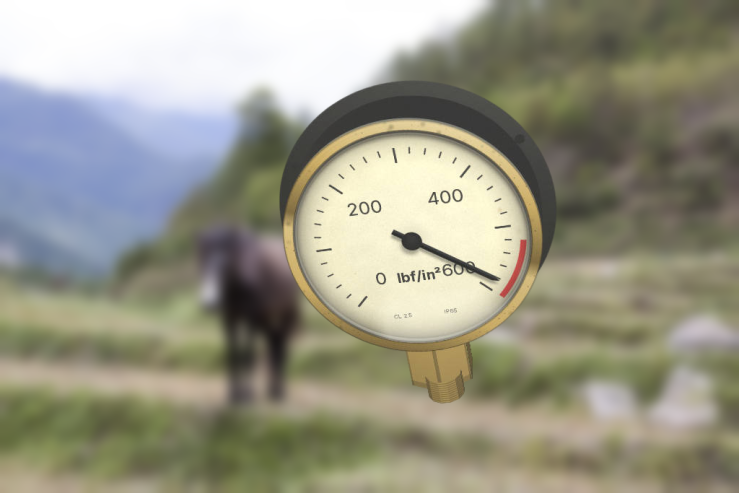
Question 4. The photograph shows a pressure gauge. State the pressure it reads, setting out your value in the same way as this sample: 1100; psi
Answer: 580; psi
